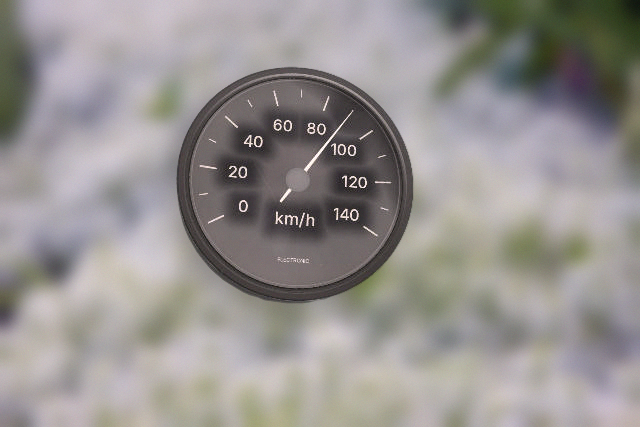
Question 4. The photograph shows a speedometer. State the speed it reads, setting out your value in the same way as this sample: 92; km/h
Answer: 90; km/h
